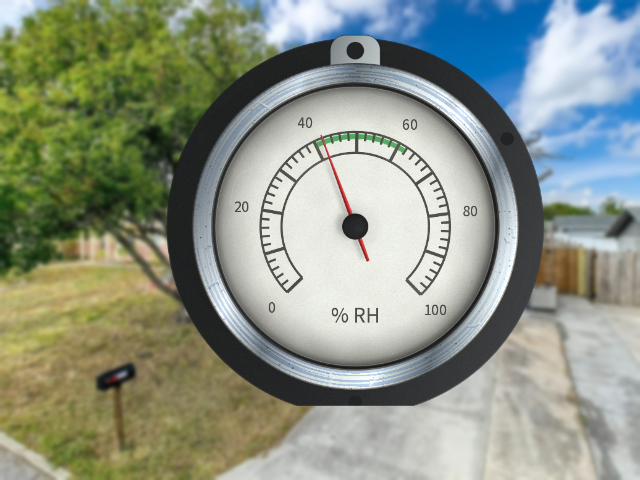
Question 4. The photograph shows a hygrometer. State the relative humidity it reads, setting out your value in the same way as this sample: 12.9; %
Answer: 42; %
